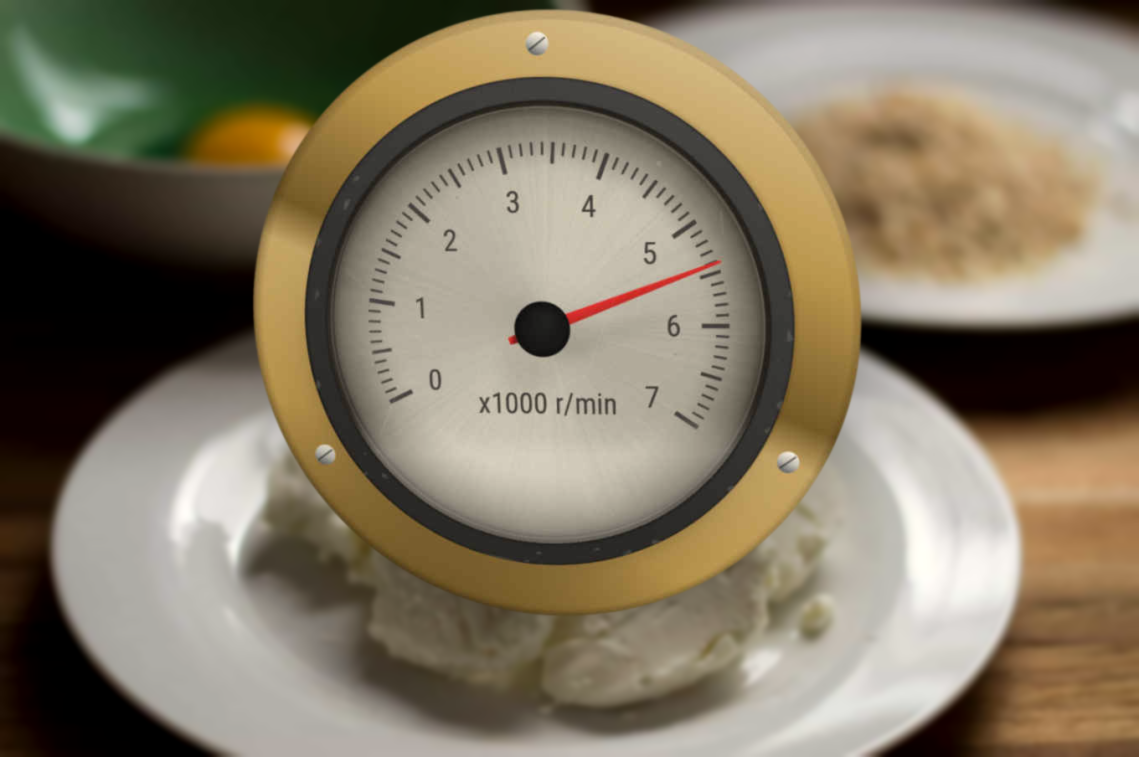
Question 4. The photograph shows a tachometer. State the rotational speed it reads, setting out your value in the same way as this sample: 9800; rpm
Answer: 5400; rpm
